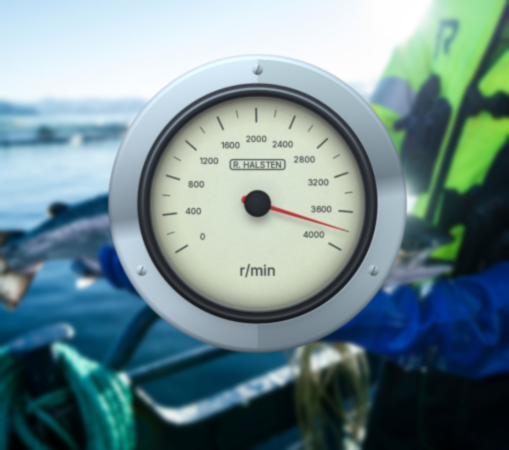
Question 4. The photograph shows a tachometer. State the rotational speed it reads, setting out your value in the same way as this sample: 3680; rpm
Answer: 3800; rpm
